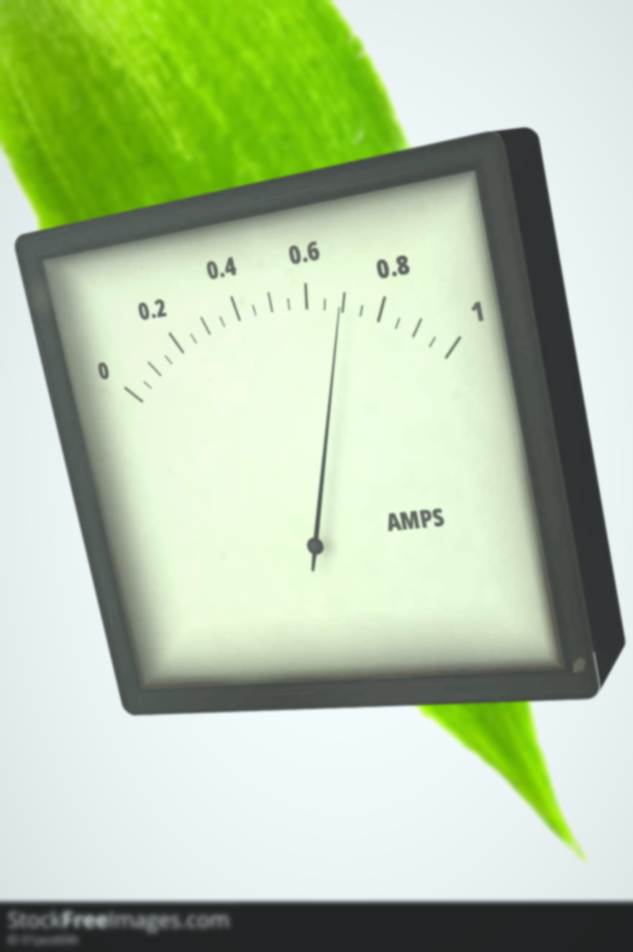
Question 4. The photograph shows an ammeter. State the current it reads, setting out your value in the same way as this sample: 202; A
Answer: 0.7; A
